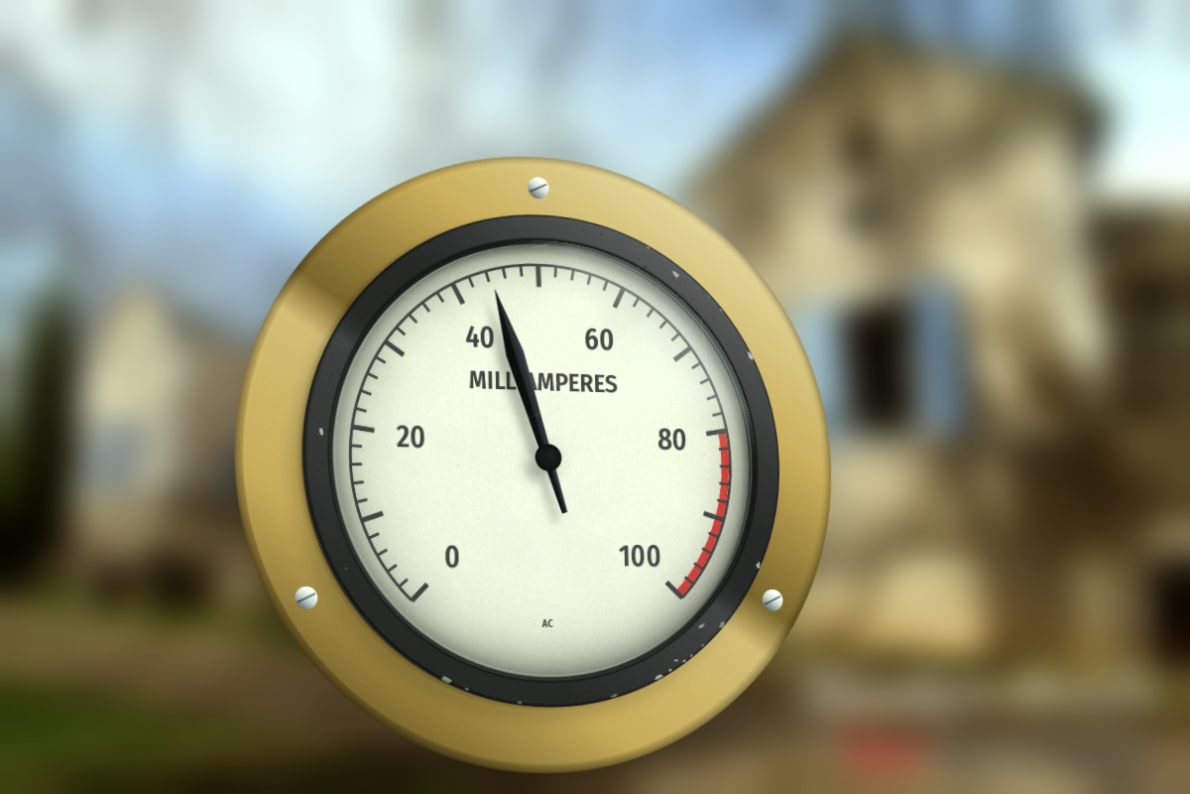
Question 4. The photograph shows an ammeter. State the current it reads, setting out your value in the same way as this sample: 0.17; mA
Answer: 44; mA
